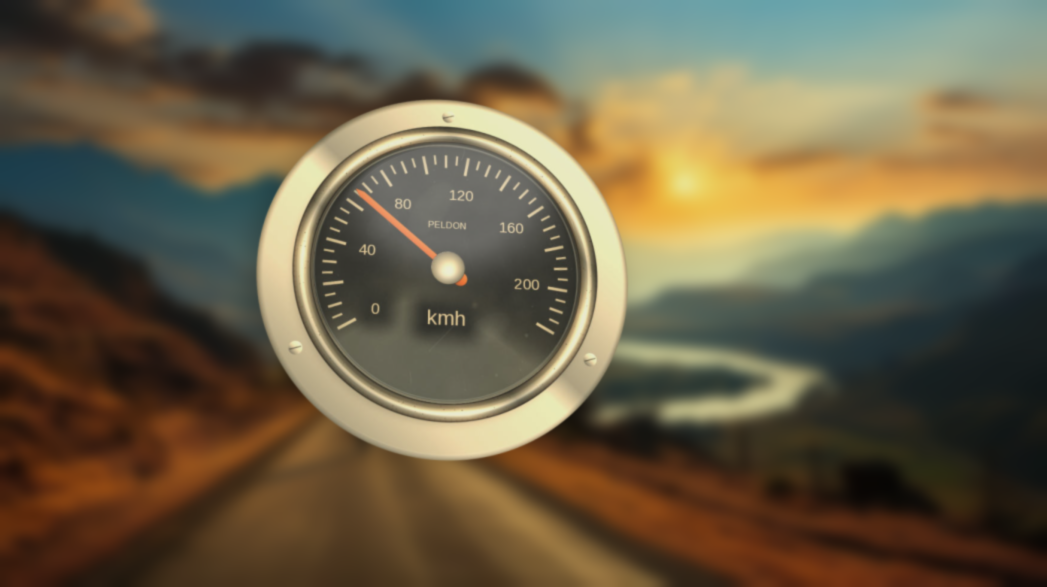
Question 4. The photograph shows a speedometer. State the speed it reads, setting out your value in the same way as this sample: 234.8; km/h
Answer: 65; km/h
